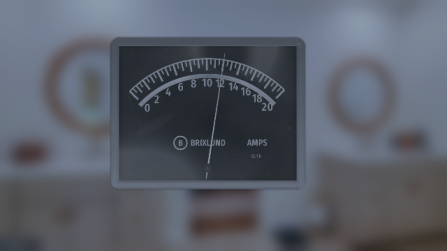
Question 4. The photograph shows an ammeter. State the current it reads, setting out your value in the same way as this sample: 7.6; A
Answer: 12; A
